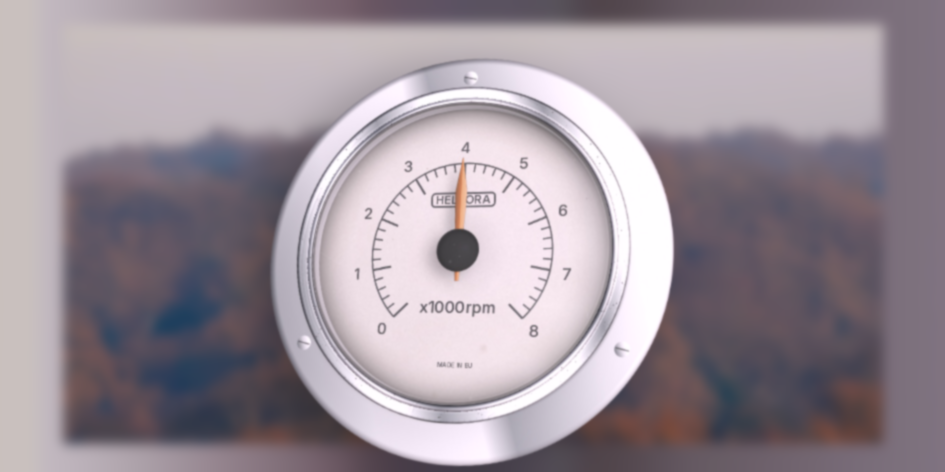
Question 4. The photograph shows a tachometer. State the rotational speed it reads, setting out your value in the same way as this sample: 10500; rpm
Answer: 4000; rpm
